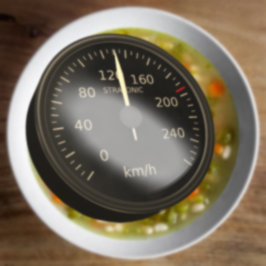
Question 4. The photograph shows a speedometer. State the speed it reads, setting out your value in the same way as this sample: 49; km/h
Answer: 130; km/h
